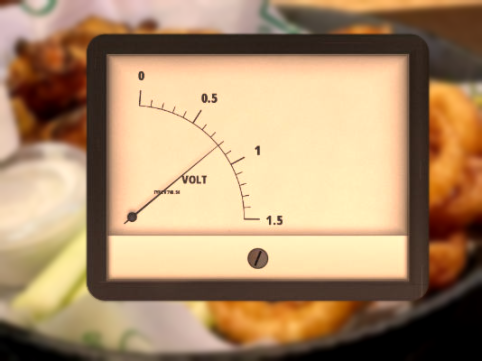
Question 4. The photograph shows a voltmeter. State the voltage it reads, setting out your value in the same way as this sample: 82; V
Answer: 0.8; V
